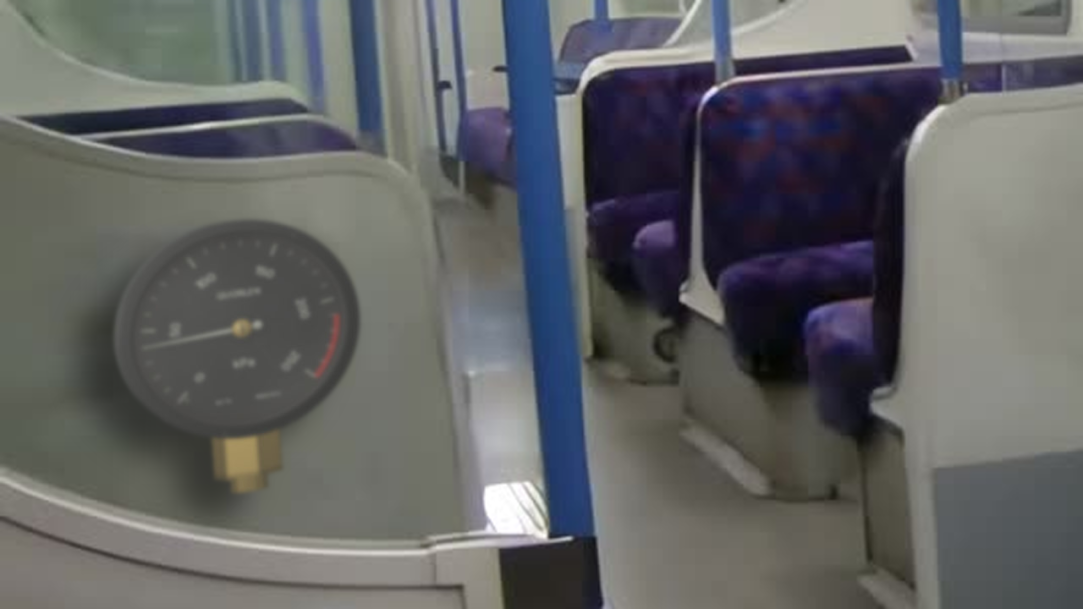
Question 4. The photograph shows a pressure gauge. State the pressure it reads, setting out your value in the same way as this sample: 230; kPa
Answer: 40; kPa
